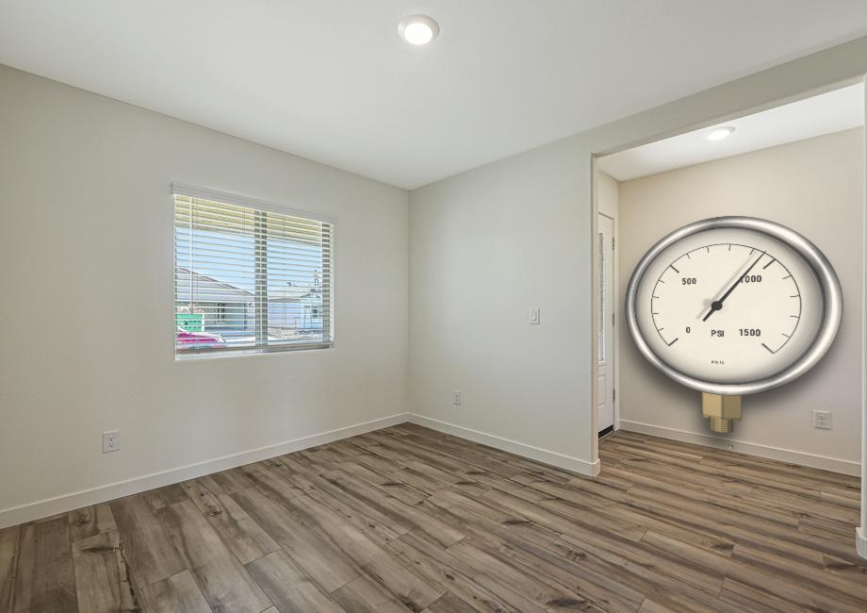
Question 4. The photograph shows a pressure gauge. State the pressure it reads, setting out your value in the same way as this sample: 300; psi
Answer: 950; psi
